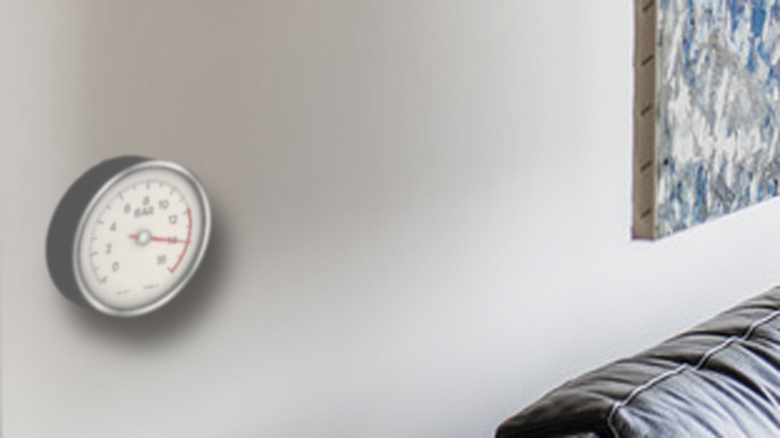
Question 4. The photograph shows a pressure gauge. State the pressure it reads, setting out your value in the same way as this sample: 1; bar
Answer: 14; bar
